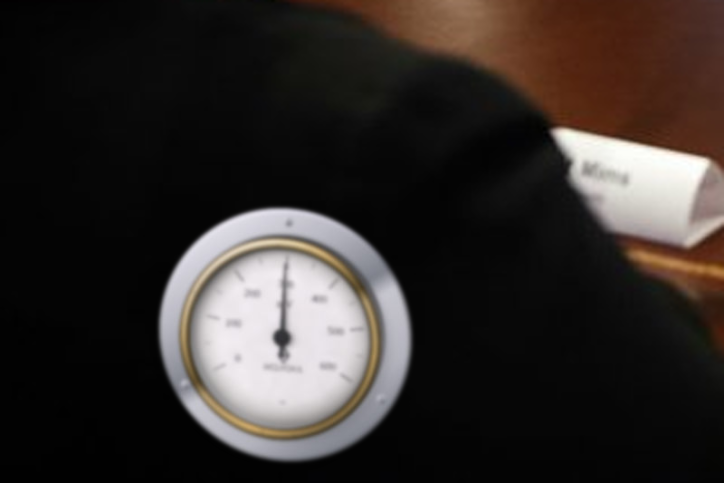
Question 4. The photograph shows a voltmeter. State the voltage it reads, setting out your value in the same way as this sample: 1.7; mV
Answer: 300; mV
